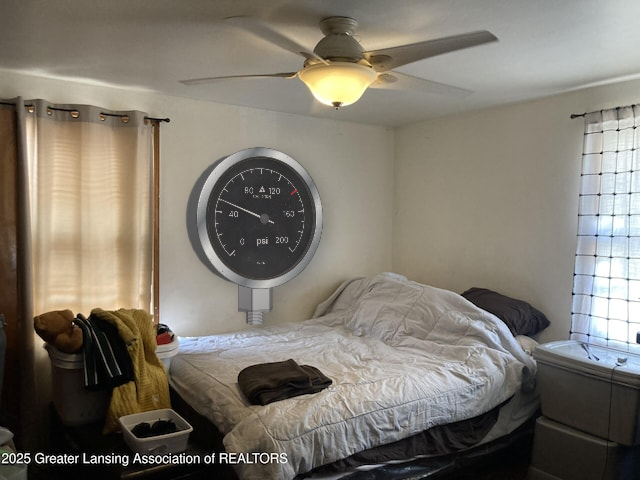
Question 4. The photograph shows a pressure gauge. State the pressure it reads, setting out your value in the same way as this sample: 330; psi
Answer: 50; psi
